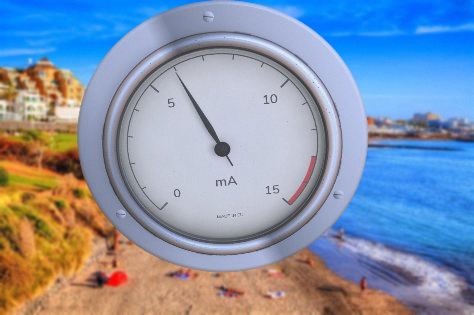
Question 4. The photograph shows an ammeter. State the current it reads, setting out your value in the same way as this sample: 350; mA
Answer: 6; mA
